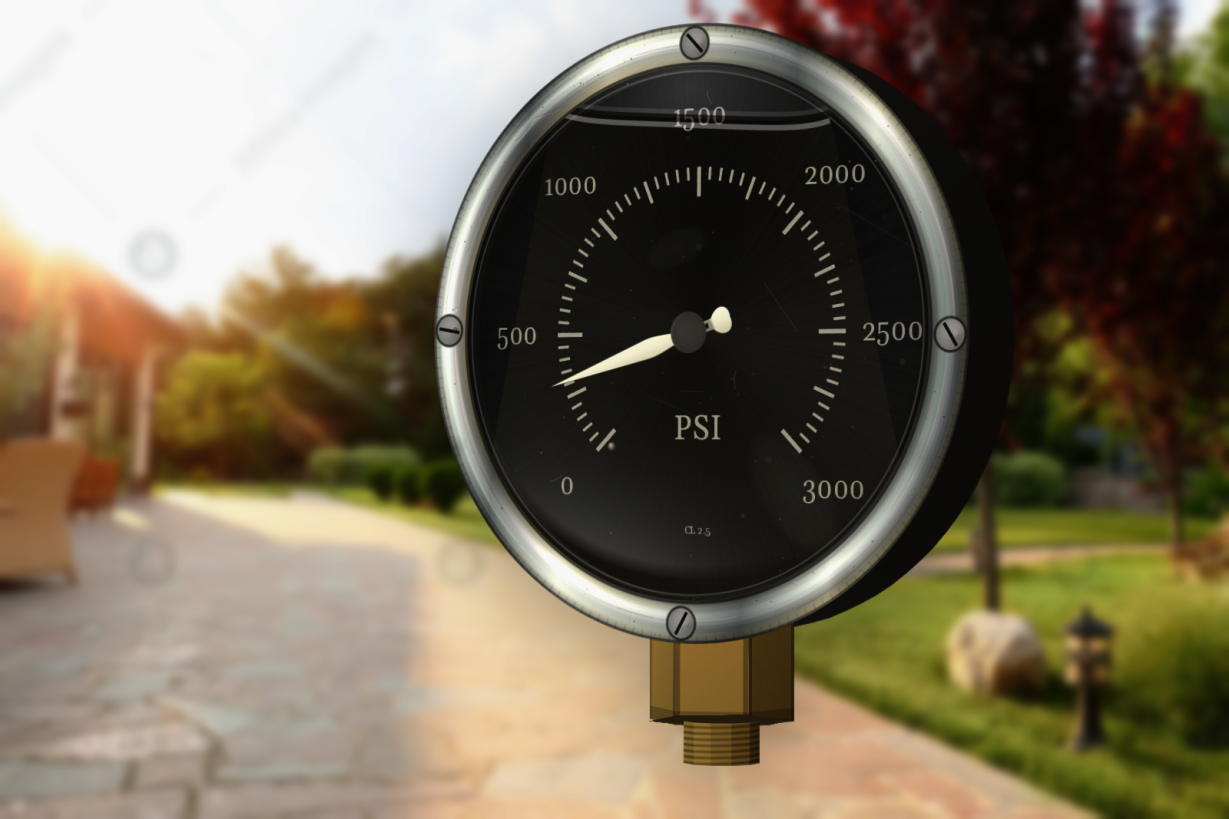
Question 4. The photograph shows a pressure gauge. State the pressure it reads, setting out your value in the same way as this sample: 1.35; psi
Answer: 300; psi
